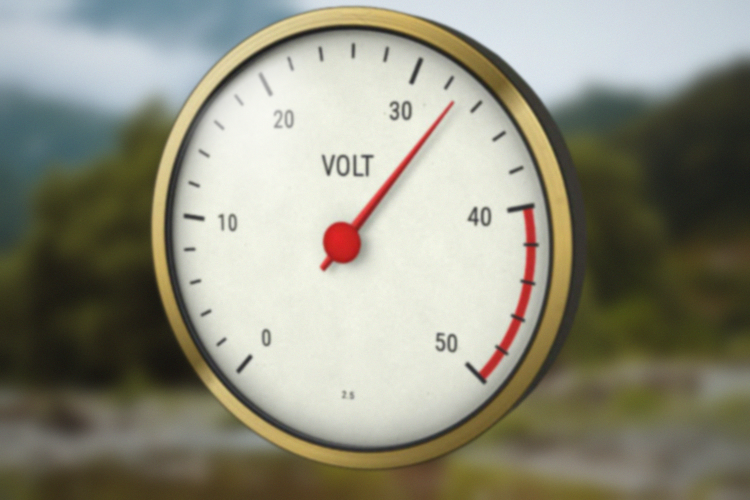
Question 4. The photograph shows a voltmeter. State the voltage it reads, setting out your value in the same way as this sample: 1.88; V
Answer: 33; V
